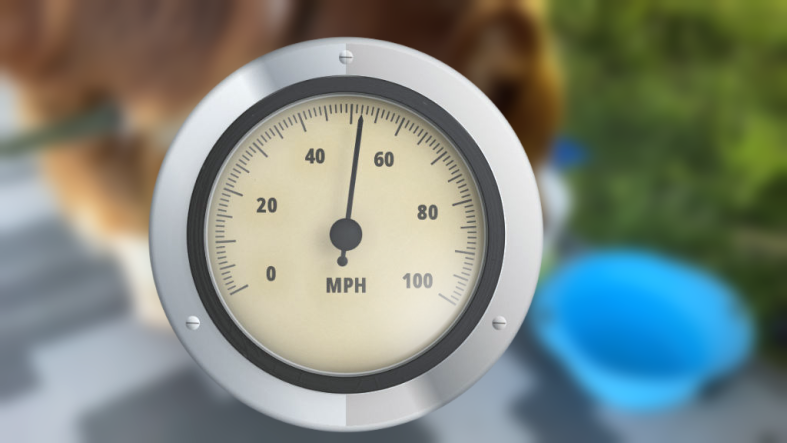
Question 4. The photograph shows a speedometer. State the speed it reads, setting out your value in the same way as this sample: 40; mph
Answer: 52; mph
